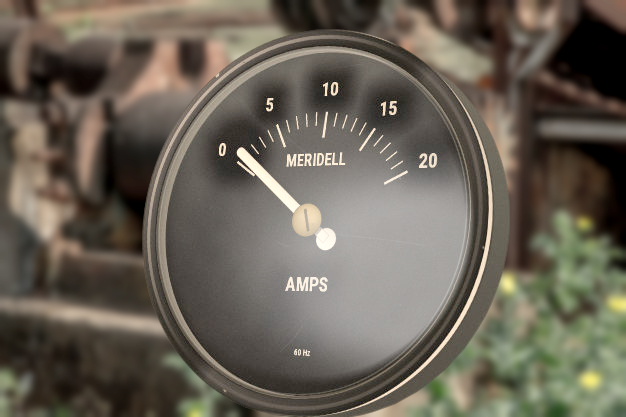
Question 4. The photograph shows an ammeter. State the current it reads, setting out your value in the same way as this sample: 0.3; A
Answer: 1; A
